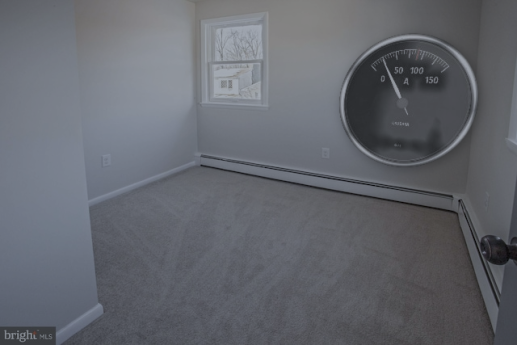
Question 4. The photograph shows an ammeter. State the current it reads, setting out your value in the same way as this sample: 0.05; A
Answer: 25; A
